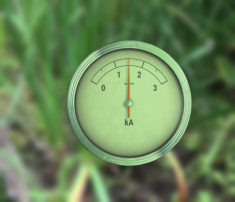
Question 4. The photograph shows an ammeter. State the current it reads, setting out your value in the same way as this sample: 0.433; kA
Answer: 1.5; kA
